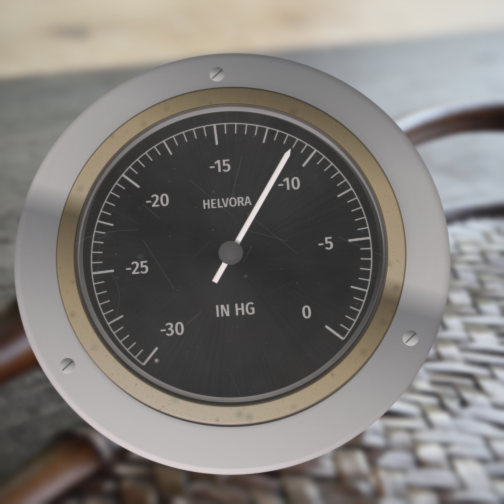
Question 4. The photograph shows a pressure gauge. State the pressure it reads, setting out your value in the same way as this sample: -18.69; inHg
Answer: -11; inHg
